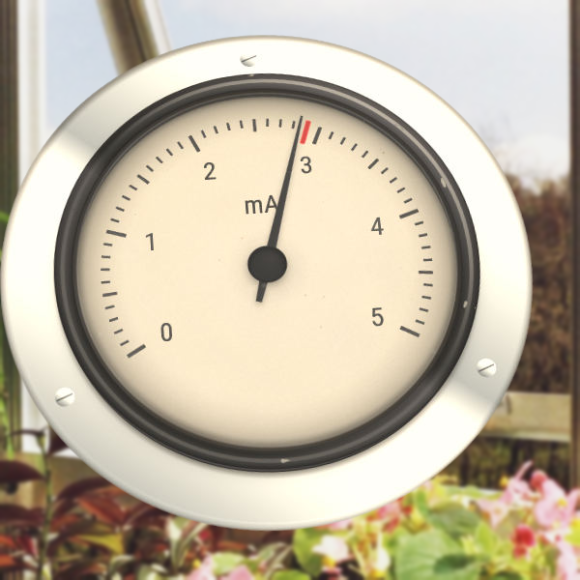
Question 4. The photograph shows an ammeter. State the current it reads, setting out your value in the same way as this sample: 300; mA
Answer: 2.85; mA
